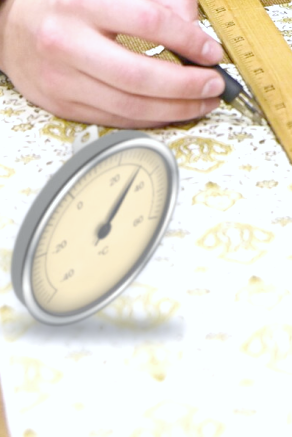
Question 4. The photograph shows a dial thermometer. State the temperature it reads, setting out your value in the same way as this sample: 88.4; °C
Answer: 30; °C
